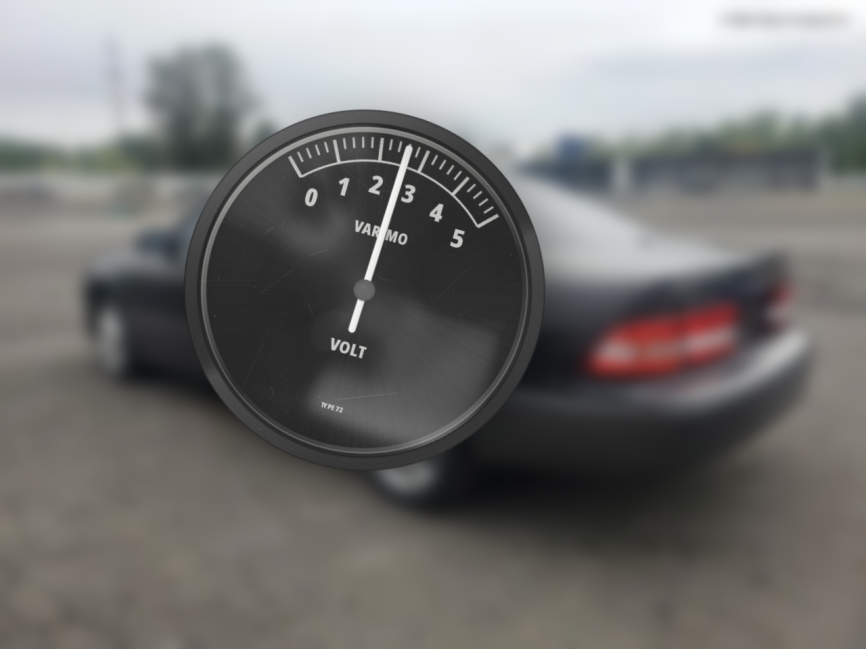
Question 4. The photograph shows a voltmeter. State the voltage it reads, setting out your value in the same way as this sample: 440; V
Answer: 2.6; V
